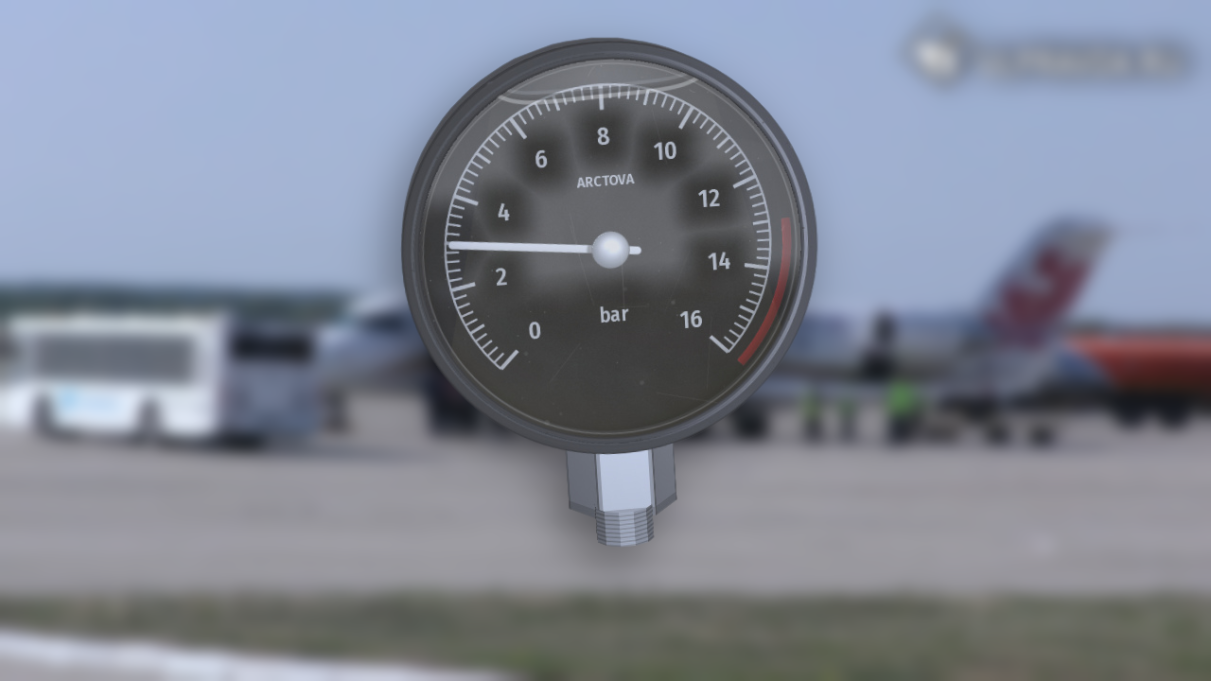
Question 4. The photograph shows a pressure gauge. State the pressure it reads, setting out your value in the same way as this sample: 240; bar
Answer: 3; bar
